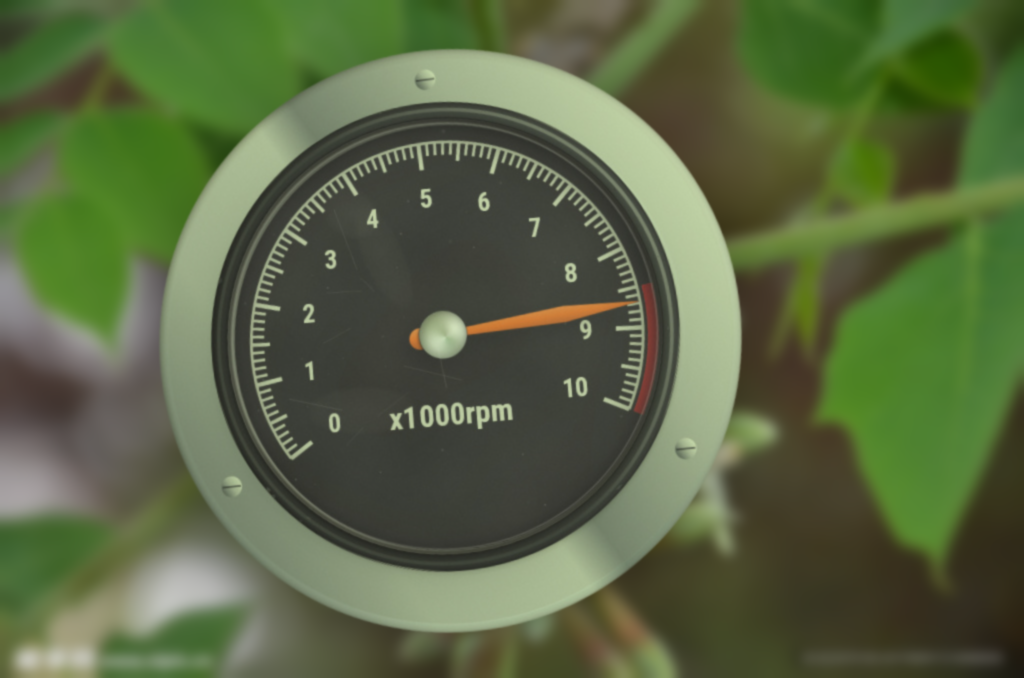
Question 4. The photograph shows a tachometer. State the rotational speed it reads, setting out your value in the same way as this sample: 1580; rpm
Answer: 8700; rpm
